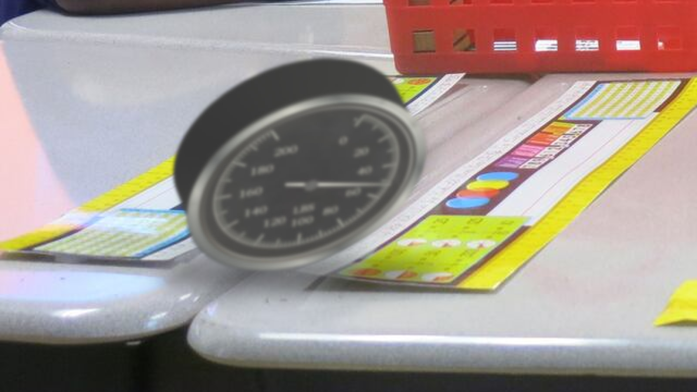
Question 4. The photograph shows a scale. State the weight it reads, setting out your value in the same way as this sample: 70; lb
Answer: 50; lb
